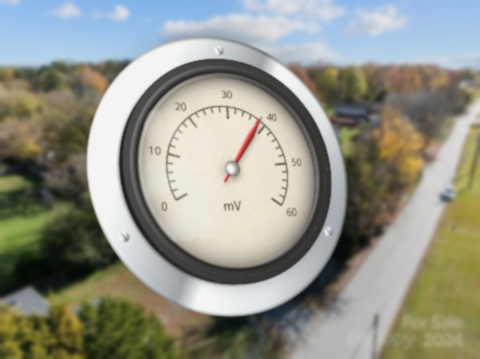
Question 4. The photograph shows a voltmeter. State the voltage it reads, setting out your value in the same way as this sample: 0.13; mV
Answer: 38; mV
